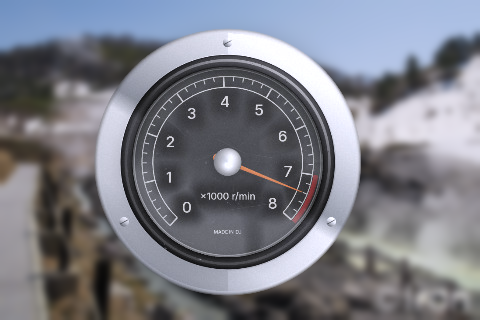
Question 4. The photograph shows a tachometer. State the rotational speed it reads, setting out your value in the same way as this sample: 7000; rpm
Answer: 7400; rpm
